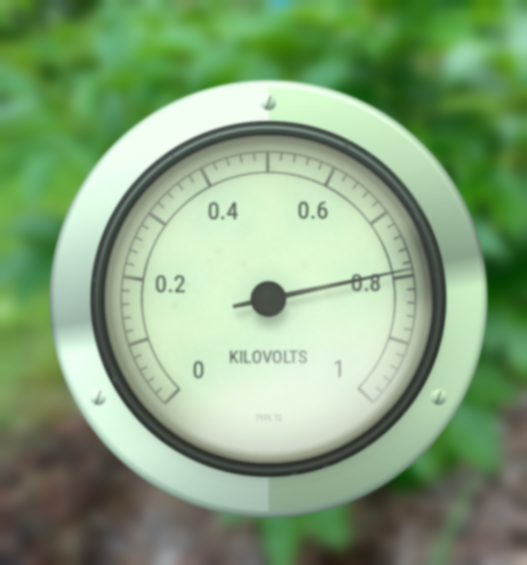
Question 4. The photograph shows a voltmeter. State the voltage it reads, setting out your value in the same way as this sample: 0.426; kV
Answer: 0.79; kV
